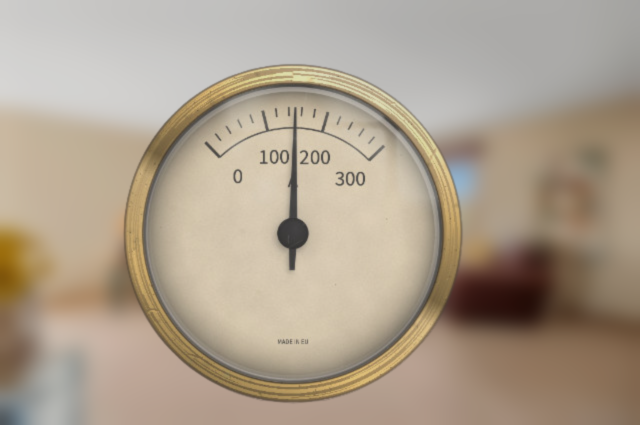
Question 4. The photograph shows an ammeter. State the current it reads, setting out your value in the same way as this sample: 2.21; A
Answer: 150; A
